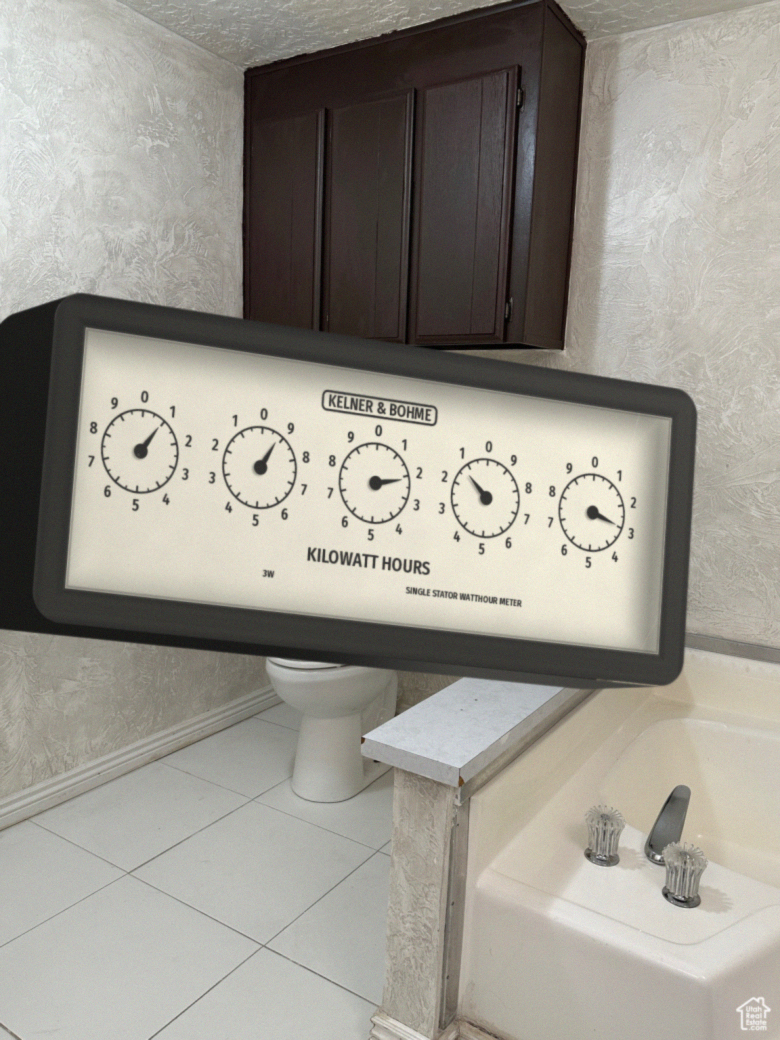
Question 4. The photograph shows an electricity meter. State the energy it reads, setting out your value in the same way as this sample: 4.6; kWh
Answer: 9213; kWh
